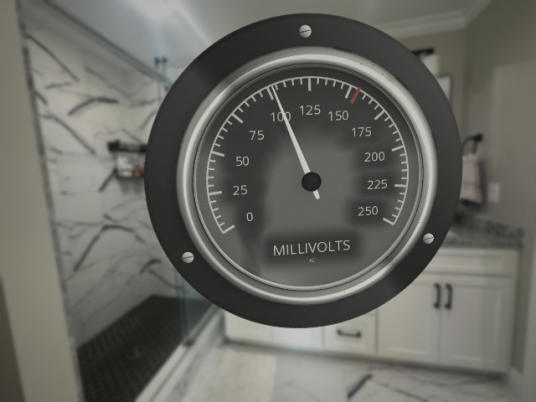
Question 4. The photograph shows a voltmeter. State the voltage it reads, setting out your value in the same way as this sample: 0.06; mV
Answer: 102.5; mV
